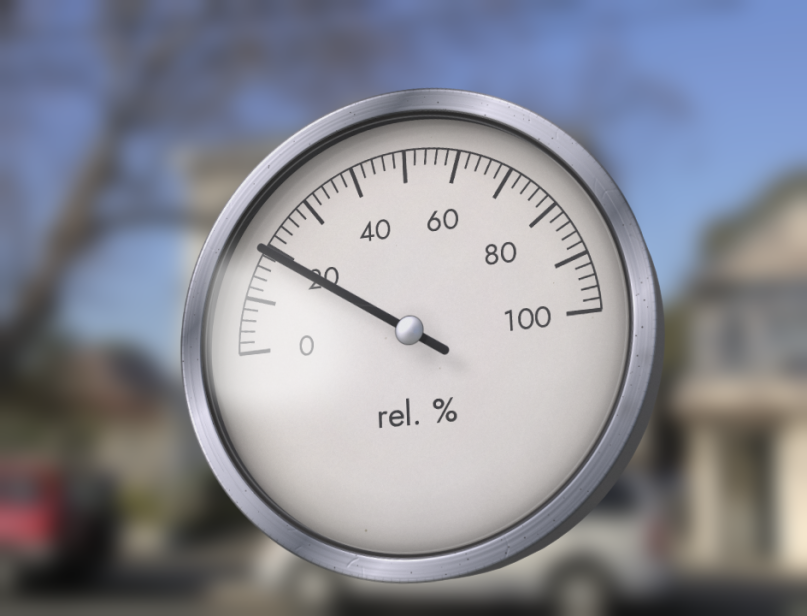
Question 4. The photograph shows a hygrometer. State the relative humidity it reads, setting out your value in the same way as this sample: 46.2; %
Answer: 19; %
